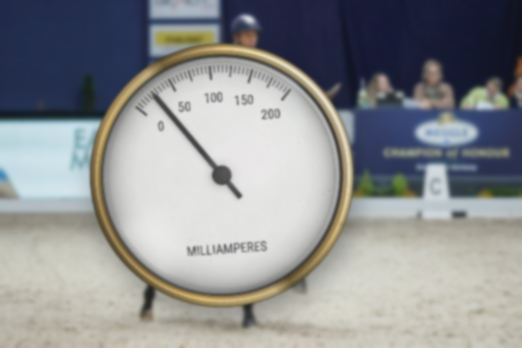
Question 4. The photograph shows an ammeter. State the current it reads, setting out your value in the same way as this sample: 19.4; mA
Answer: 25; mA
